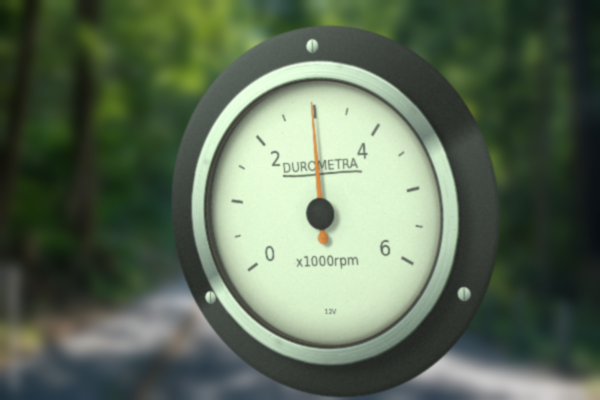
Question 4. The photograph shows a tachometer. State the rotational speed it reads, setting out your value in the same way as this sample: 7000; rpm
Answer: 3000; rpm
